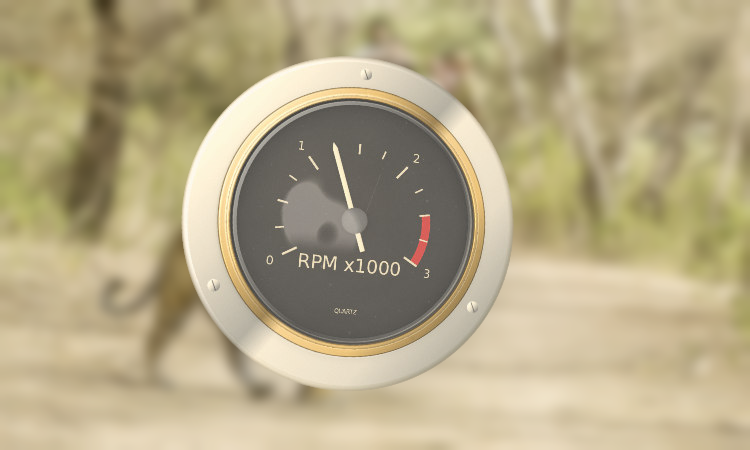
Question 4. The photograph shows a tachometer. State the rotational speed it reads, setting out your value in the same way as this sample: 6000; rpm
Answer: 1250; rpm
